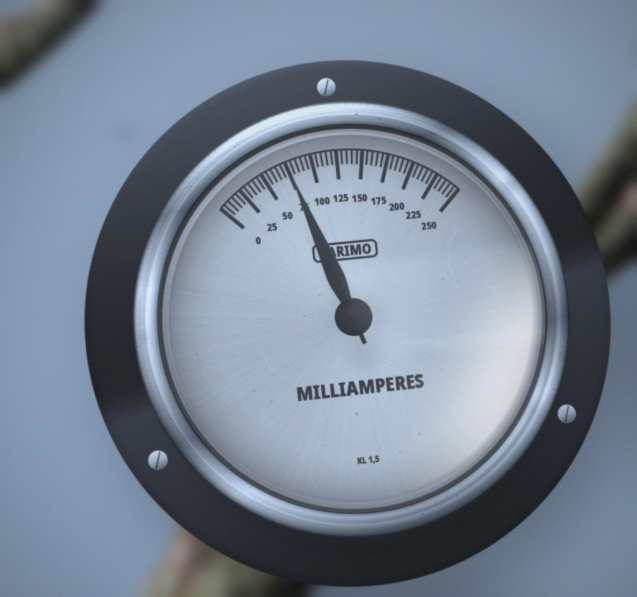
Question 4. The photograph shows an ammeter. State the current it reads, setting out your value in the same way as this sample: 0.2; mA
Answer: 75; mA
